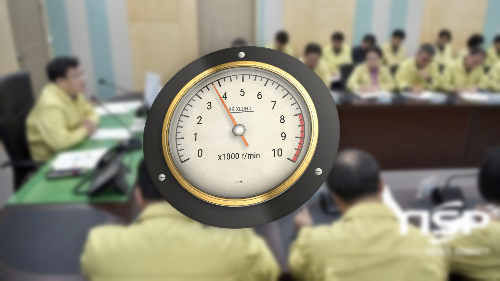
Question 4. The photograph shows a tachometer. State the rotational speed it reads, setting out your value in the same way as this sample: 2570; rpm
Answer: 3750; rpm
